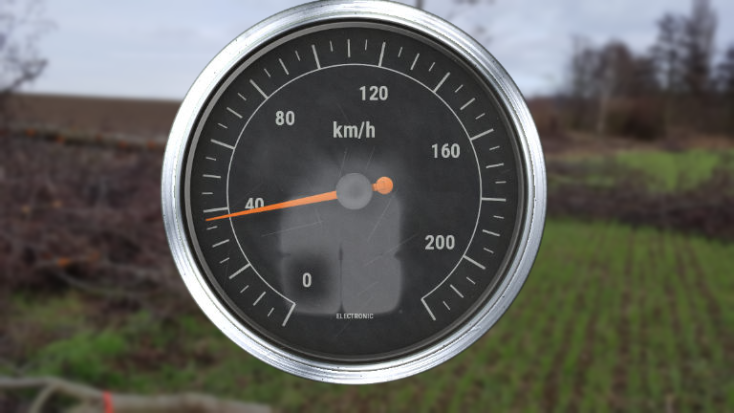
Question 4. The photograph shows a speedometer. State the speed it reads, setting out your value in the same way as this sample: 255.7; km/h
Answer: 37.5; km/h
